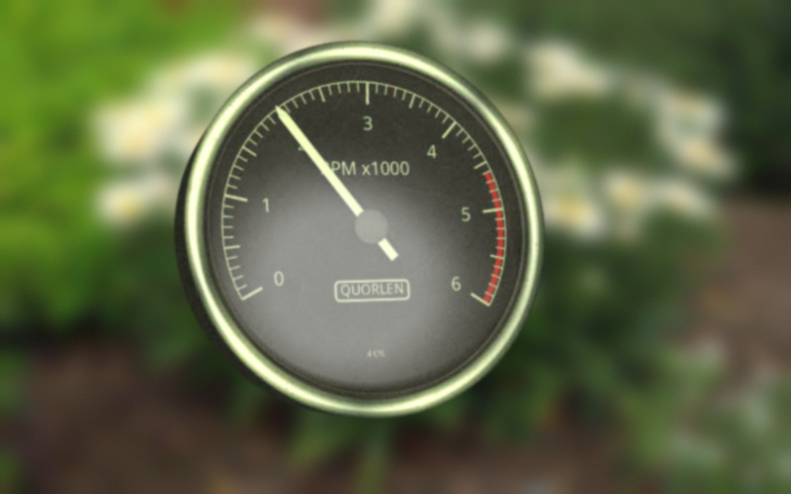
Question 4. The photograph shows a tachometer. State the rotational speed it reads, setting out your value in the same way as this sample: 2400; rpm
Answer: 2000; rpm
